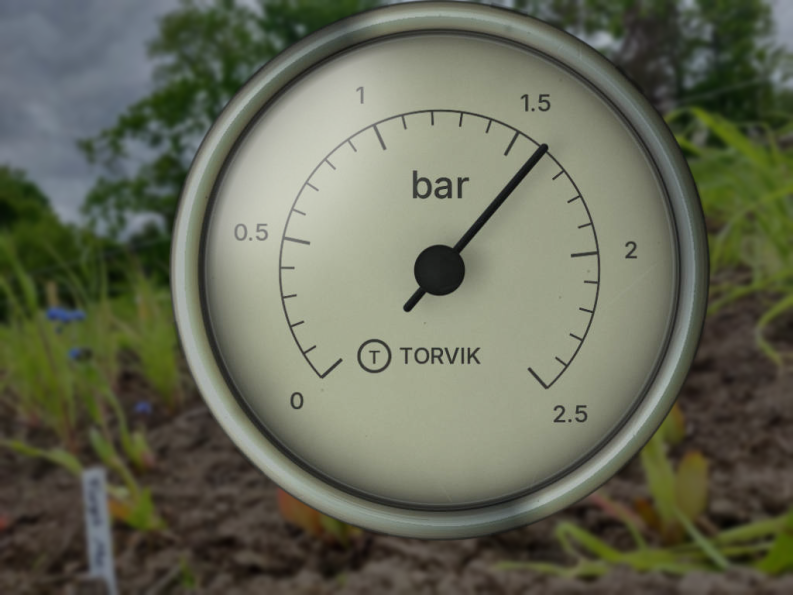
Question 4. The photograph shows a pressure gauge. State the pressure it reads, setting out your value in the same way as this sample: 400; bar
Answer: 1.6; bar
